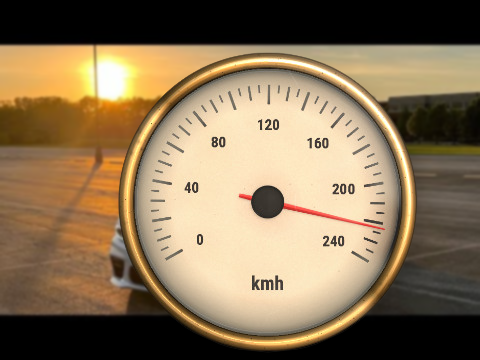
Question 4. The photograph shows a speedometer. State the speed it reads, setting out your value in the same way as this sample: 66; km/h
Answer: 222.5; km/h
